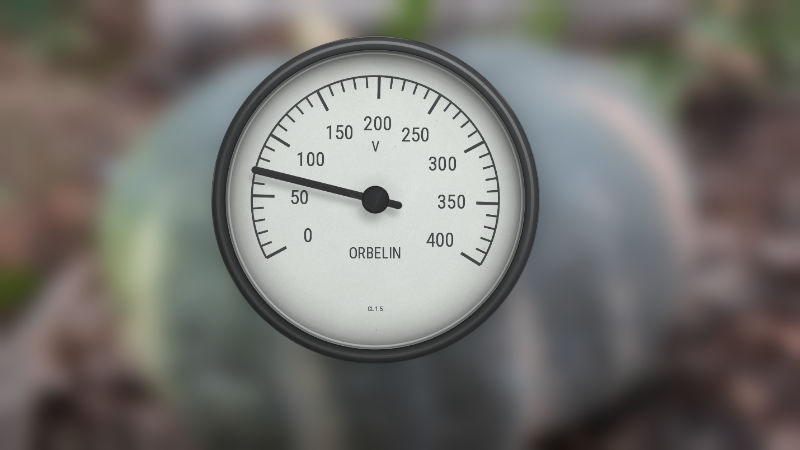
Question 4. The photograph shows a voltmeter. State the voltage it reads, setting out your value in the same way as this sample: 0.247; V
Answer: 70; V
